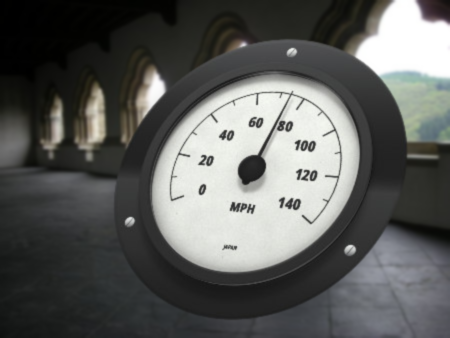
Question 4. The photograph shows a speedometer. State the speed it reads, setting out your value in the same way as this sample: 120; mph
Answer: 75; mph
